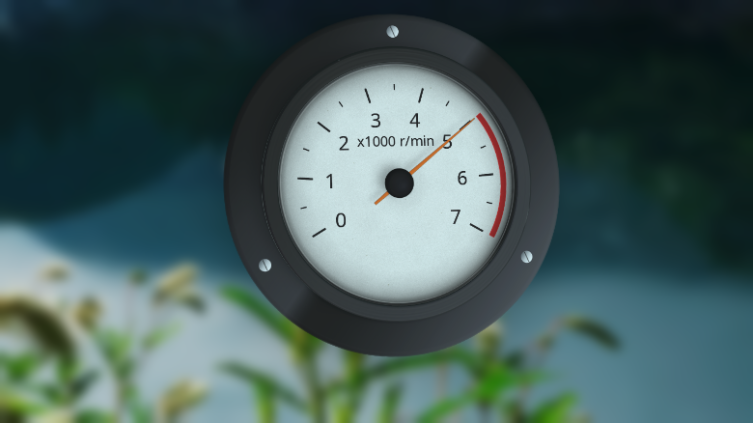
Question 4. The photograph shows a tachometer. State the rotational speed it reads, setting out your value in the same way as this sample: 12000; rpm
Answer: 5000; rpm
